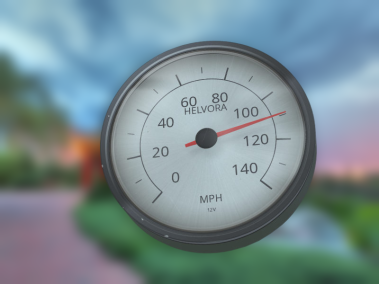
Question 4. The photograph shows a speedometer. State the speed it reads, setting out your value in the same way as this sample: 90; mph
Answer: 110; mph
